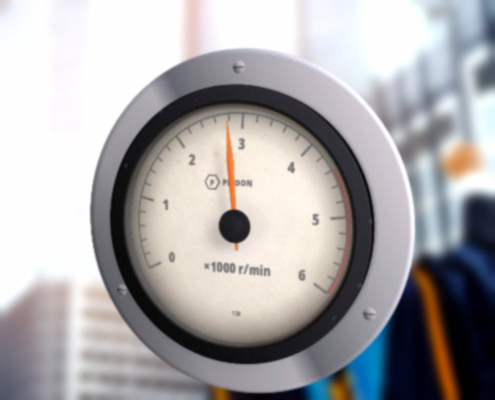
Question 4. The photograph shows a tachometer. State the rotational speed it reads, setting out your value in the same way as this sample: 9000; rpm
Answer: 2800; rpm
